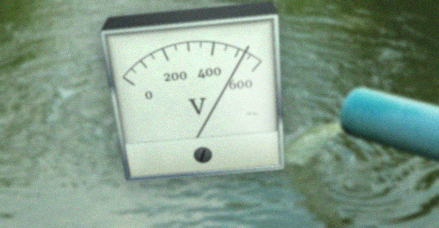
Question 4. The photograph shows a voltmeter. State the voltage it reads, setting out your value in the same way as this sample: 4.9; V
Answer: 525; V
